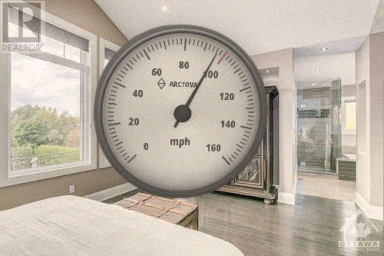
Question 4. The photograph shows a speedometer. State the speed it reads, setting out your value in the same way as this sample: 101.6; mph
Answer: 96; mph
